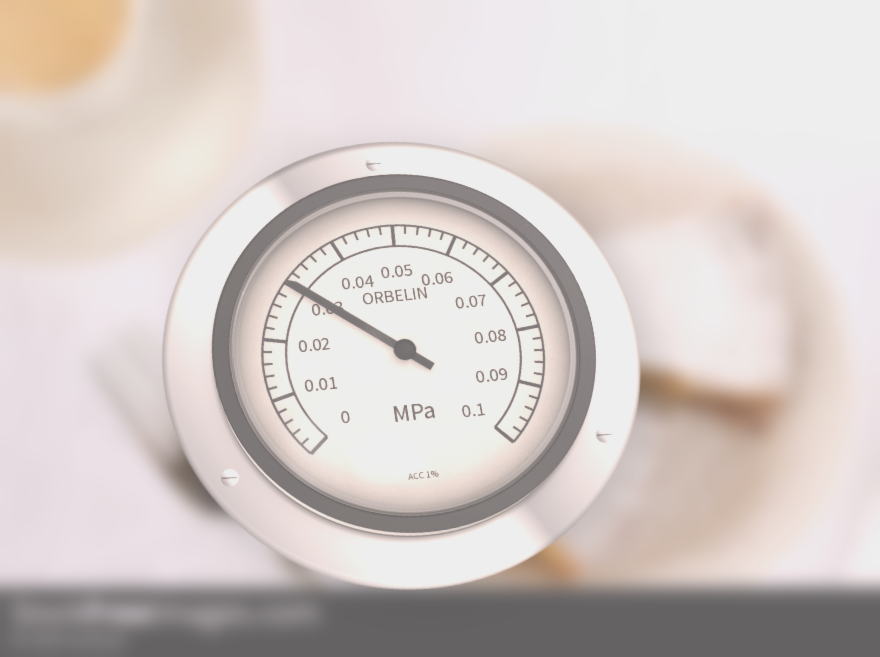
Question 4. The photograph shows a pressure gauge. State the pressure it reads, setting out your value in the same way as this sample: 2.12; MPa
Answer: 0.03; MPa
